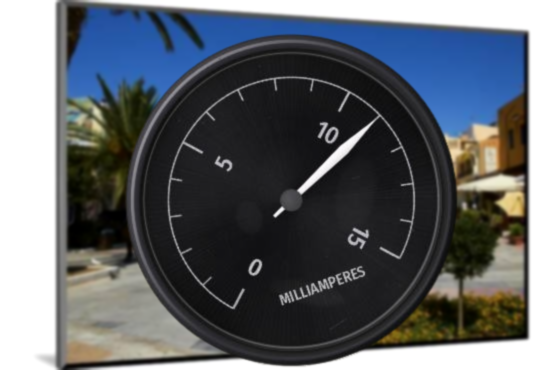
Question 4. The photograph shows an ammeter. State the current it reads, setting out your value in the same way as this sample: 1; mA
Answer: 11; mA
